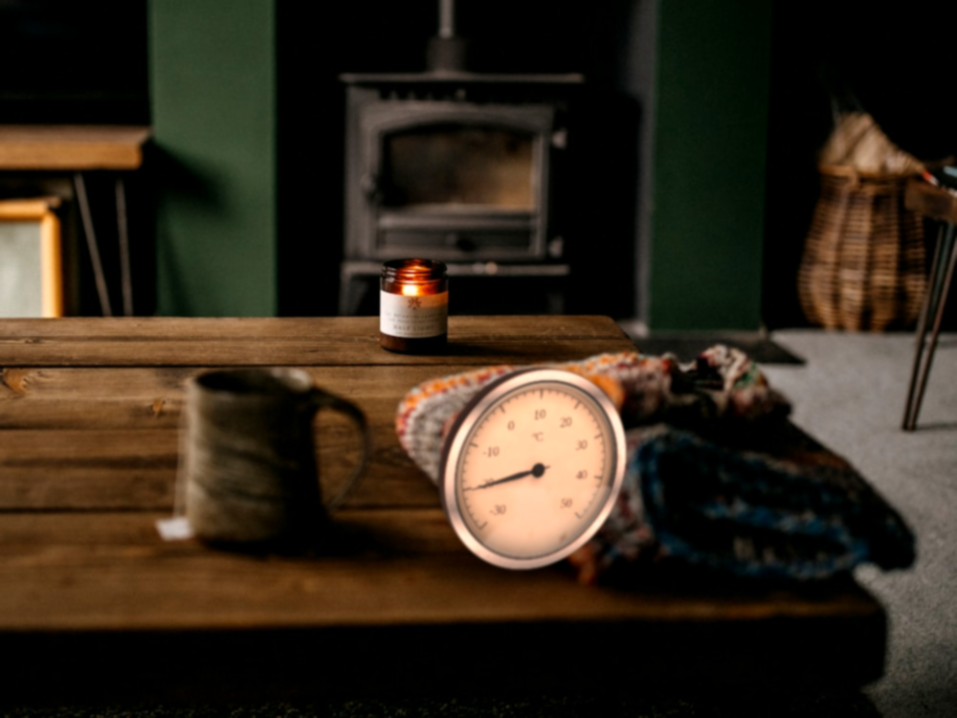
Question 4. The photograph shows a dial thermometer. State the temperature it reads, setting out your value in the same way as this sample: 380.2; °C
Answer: -20; °C
